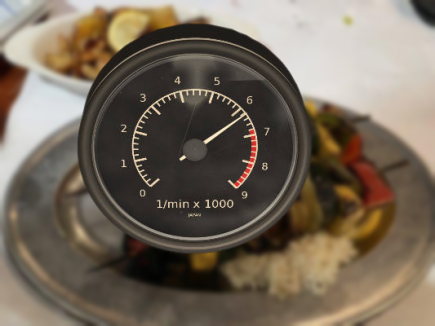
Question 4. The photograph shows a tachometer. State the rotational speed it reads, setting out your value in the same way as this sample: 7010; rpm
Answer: 6200; rpm
